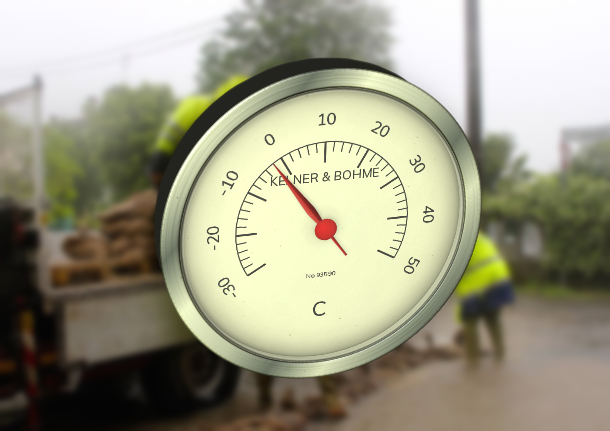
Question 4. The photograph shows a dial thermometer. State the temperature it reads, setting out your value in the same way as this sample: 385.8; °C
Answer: -2; °C
